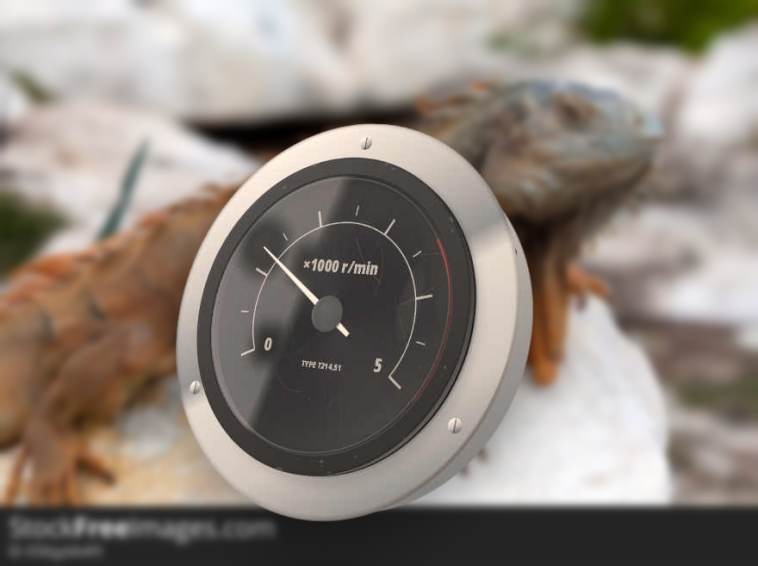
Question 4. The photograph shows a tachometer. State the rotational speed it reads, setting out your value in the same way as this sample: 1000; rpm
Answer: 1250; rpm
